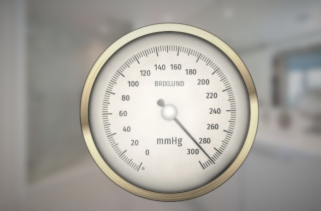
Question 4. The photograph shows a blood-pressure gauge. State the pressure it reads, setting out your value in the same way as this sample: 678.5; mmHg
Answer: 290; mmHg
